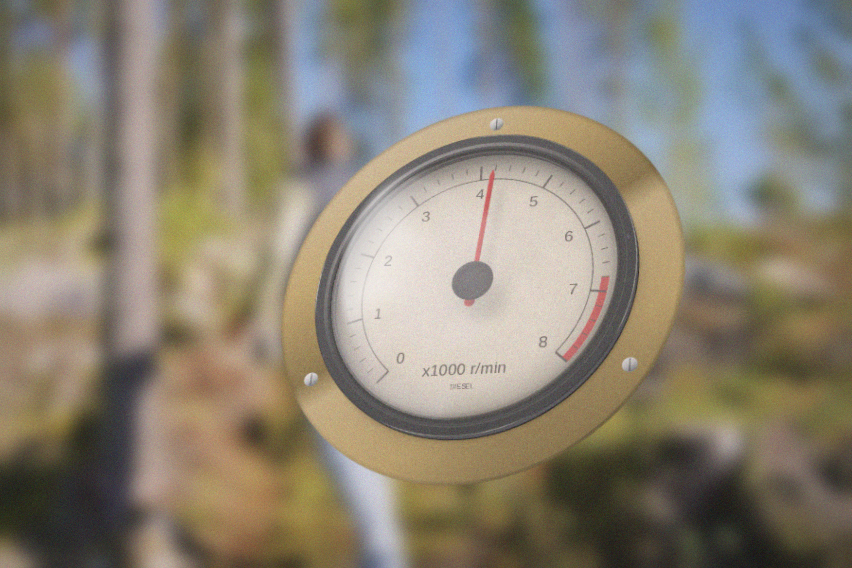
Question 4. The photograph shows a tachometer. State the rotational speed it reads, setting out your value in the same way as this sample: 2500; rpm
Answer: 4200; rpm
